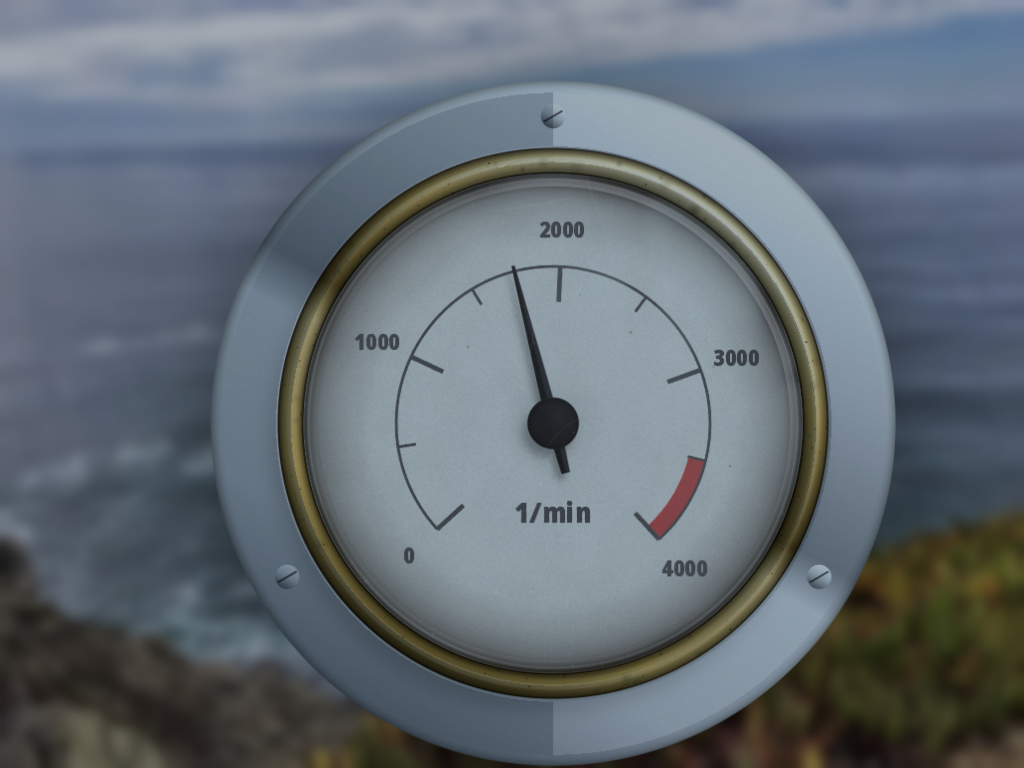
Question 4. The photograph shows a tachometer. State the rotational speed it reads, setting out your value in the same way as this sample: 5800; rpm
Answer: 1750; rpm
